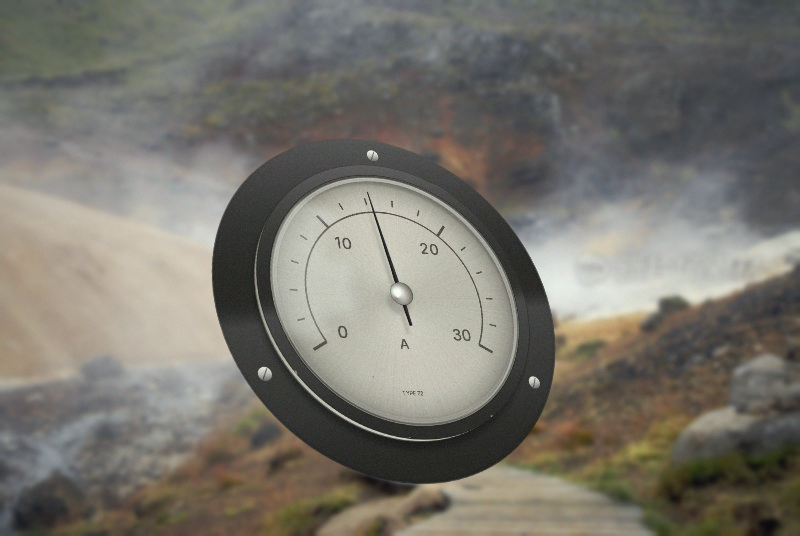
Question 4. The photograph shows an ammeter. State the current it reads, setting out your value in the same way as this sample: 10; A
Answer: 14; A
